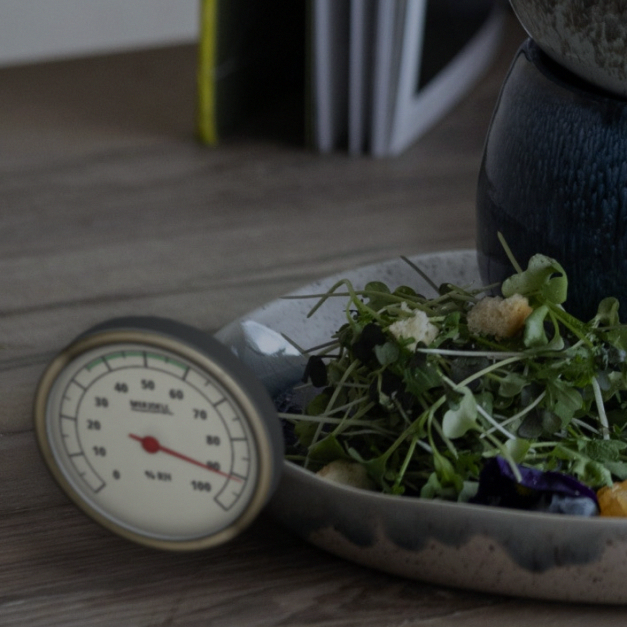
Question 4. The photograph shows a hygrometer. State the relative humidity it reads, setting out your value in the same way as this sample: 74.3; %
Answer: 90; %
